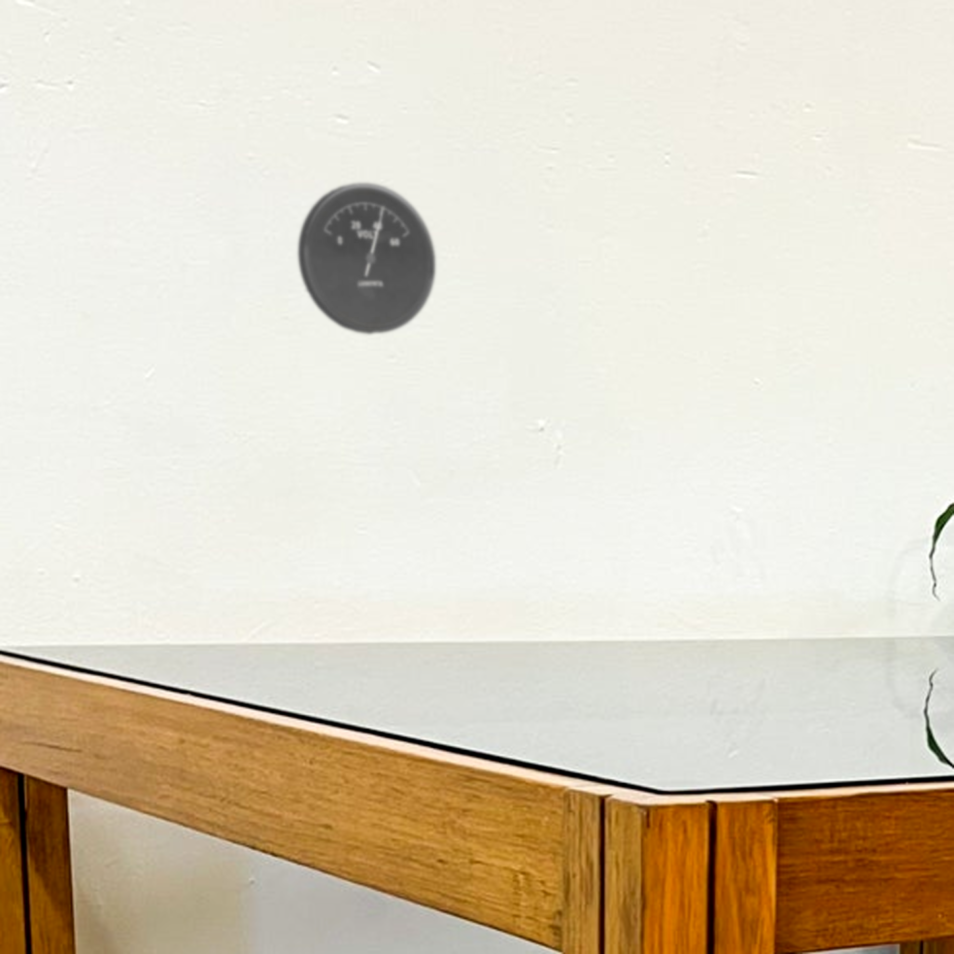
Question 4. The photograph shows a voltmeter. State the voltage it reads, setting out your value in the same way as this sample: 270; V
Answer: 40; V
